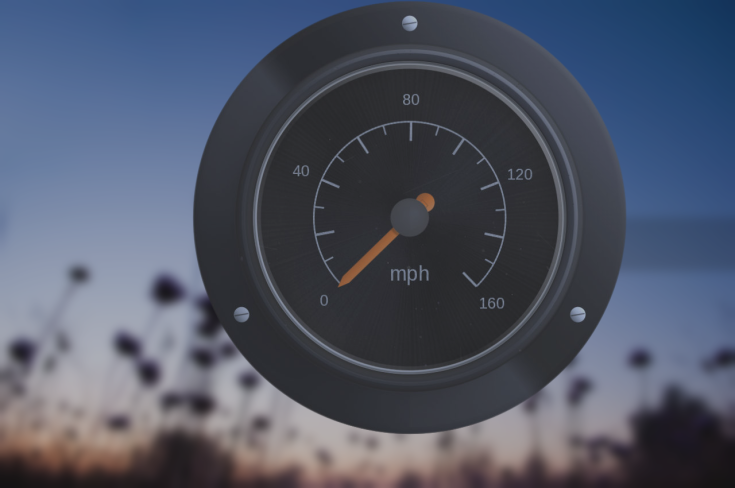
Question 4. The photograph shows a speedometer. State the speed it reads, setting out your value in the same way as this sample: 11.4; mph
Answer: 0; mph
